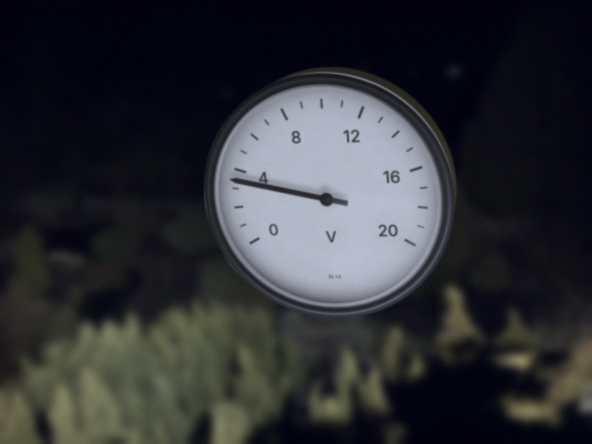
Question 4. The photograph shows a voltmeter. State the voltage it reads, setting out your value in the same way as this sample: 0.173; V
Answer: 3.5; V
